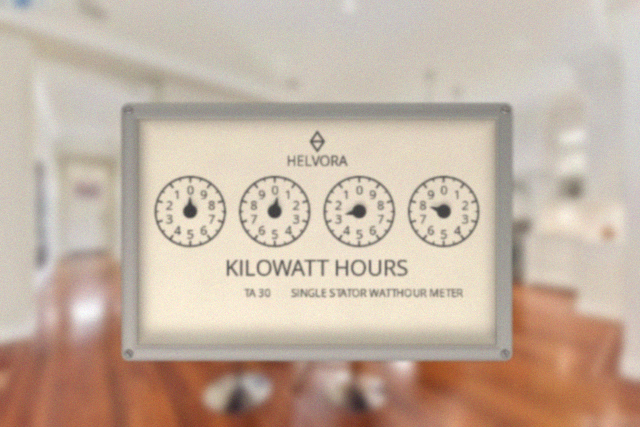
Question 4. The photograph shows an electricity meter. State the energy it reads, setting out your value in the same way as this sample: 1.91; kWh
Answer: 28; kWh
